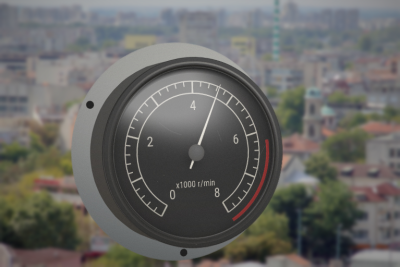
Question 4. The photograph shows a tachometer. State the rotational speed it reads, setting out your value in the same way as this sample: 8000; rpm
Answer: 4600; rpm
